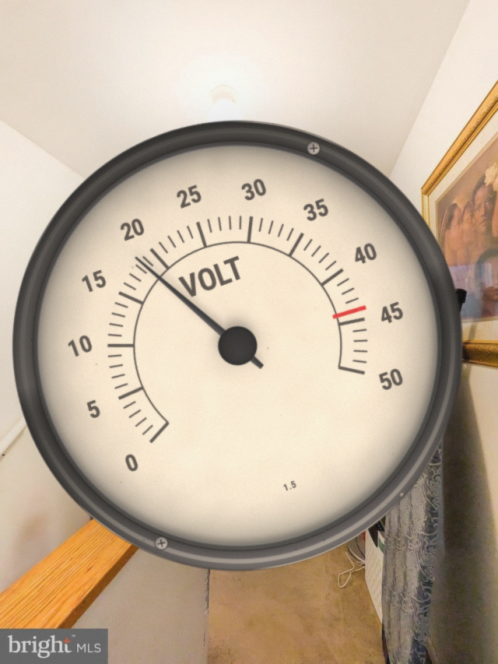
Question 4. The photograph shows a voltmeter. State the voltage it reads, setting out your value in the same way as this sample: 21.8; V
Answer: 18.5; V
